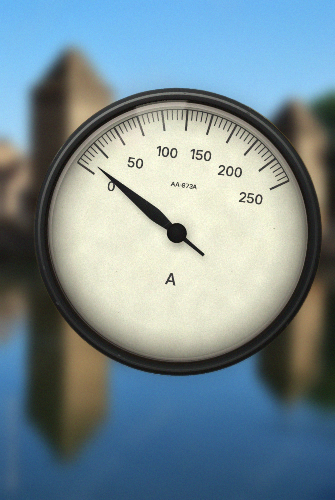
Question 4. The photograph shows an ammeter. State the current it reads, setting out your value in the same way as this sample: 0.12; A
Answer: 10; A
